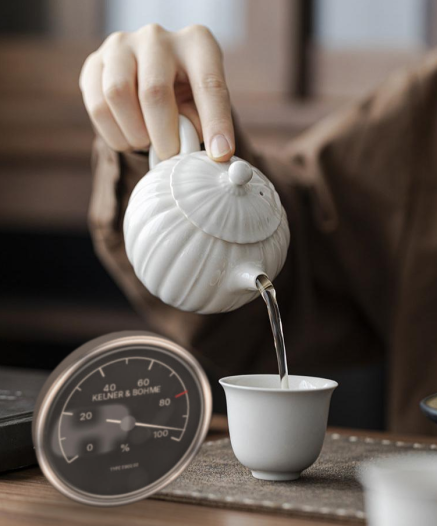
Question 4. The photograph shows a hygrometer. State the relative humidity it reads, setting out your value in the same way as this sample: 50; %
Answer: 95; %
